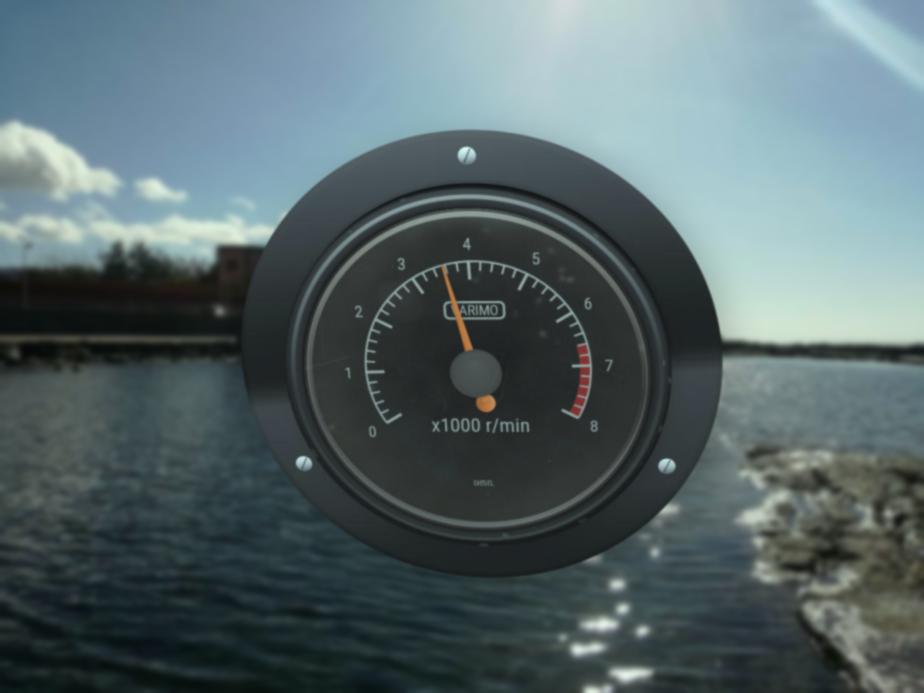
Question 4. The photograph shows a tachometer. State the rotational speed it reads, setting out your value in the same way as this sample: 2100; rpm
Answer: 3600; rpm
